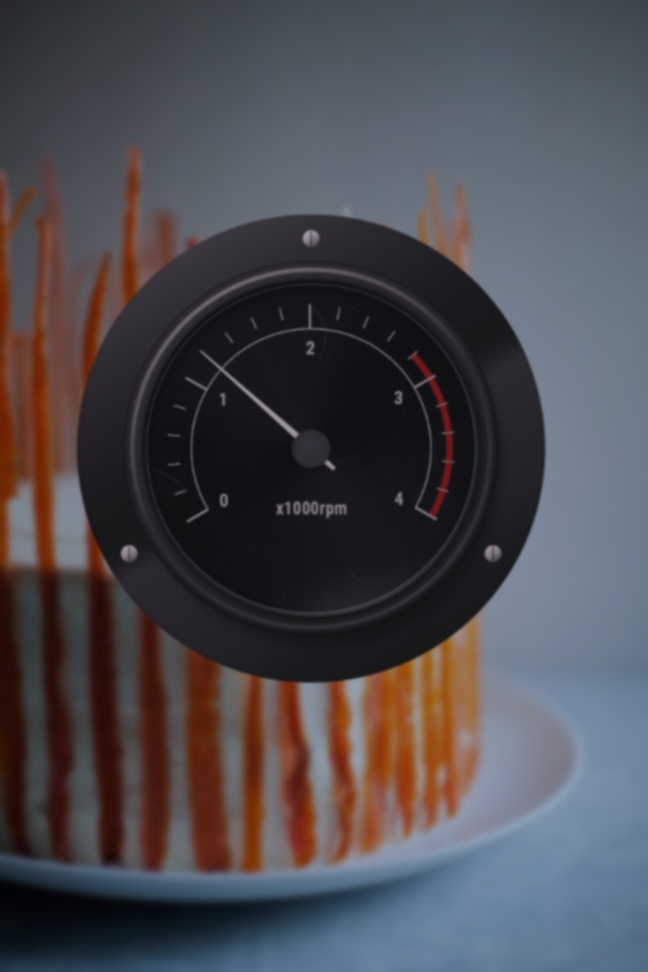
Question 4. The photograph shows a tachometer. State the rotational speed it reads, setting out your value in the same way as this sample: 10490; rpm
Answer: 1200; rpm
